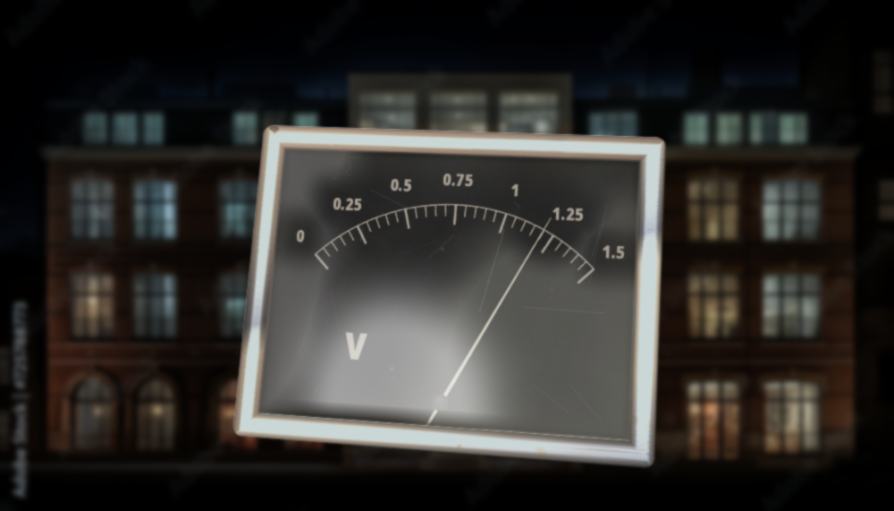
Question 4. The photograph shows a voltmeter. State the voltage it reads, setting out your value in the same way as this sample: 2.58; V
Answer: 1.2; V
